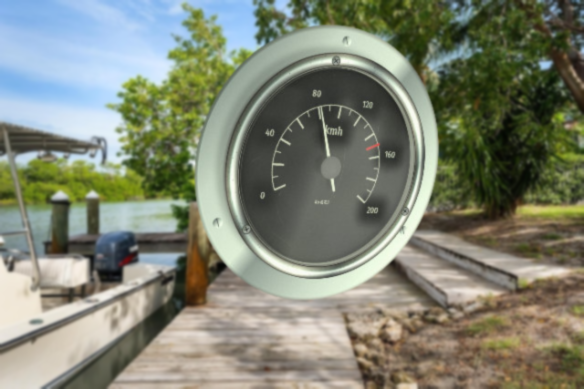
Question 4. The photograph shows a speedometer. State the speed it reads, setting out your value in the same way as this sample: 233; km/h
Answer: 80; km/h
